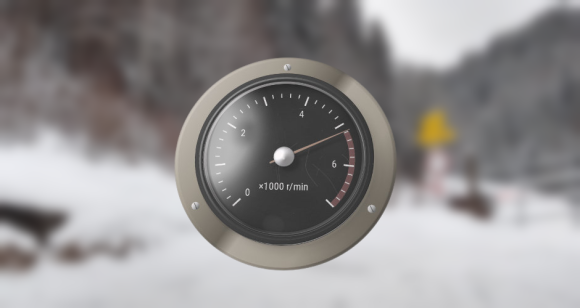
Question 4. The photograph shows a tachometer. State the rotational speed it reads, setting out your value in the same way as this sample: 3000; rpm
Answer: 5200; rpm
